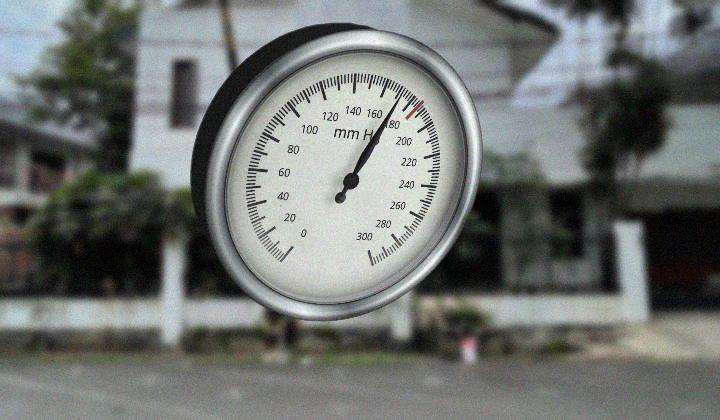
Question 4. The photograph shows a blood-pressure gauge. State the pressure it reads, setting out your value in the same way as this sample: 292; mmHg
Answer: 170; mmHg
